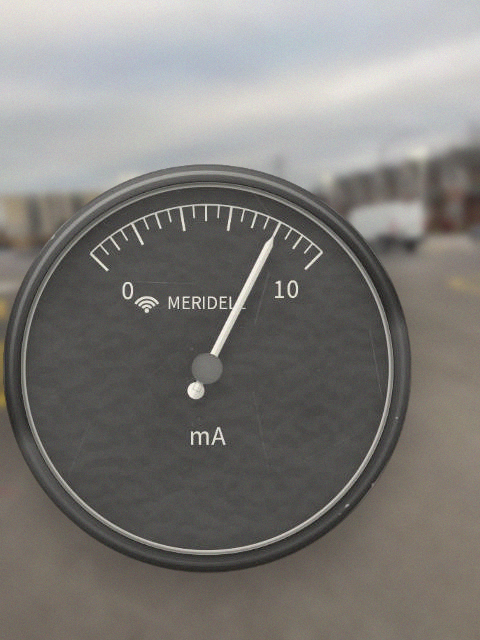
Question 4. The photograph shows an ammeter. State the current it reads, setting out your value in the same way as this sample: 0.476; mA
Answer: 8; mA
